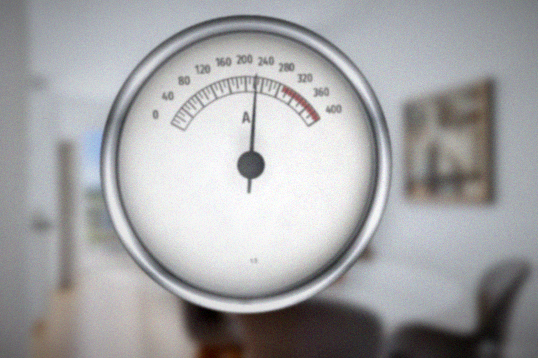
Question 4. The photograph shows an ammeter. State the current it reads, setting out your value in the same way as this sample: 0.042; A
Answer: 220; A
